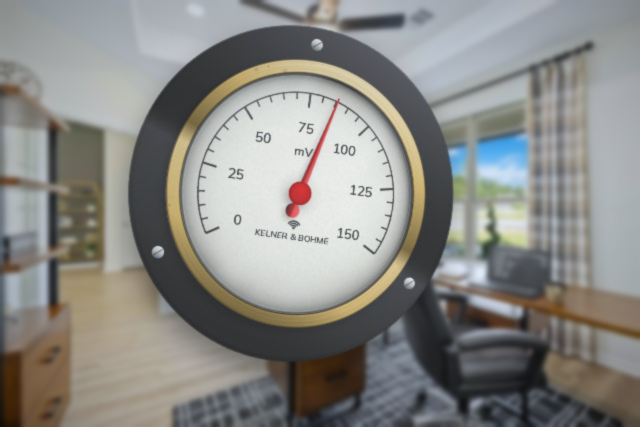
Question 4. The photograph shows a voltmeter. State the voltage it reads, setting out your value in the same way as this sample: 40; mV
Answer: 85; mV
